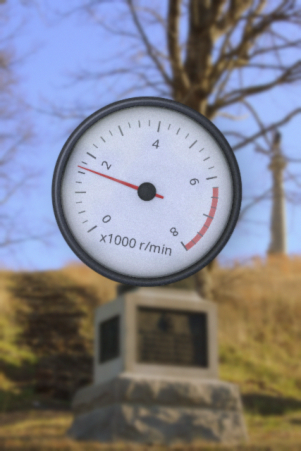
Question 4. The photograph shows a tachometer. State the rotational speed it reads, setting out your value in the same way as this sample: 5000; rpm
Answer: 1625; rpm
